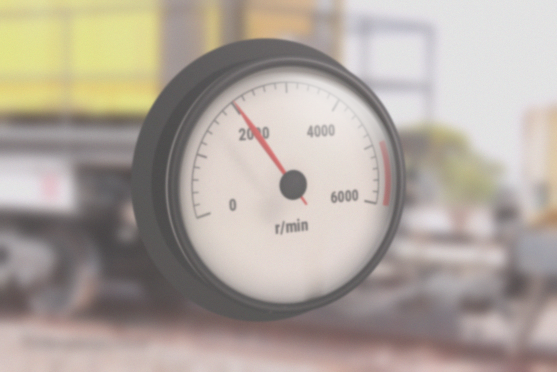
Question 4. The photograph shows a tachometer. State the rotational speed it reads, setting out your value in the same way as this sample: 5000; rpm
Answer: 2000; rpm
